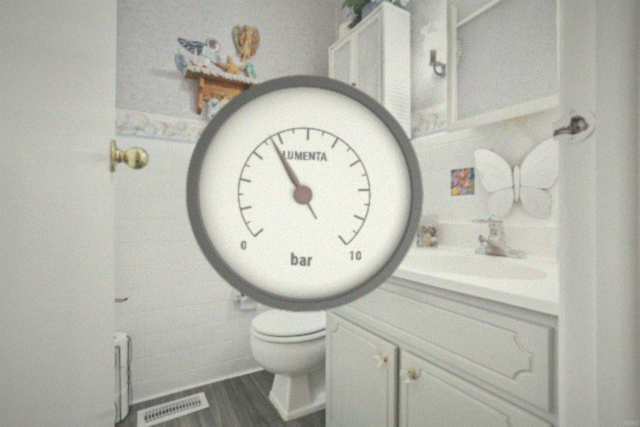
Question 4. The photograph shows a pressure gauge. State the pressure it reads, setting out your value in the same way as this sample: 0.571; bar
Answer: 3.75; bar
